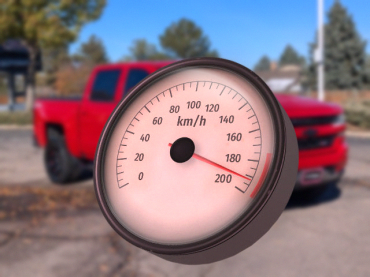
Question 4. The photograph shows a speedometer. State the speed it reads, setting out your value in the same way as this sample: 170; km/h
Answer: 192.5; km/h
